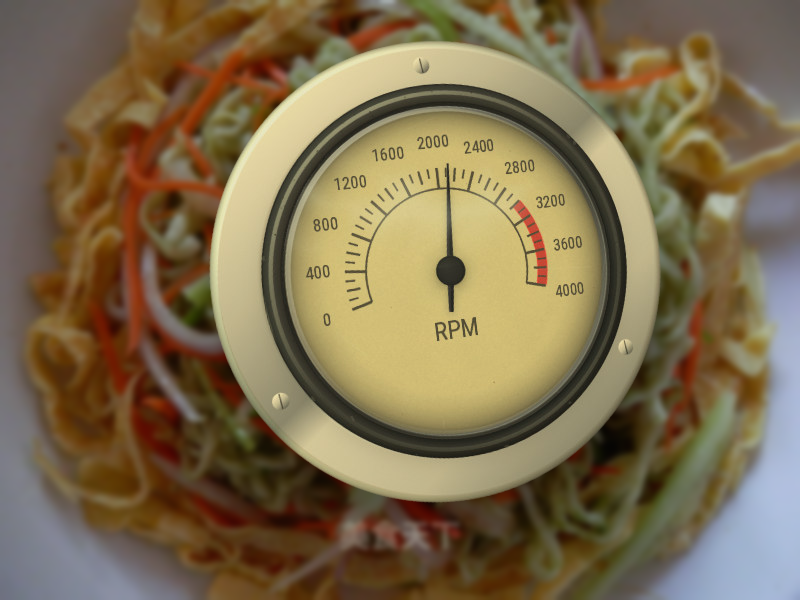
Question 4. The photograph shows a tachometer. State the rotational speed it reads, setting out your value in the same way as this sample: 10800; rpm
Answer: 2100; rpm
